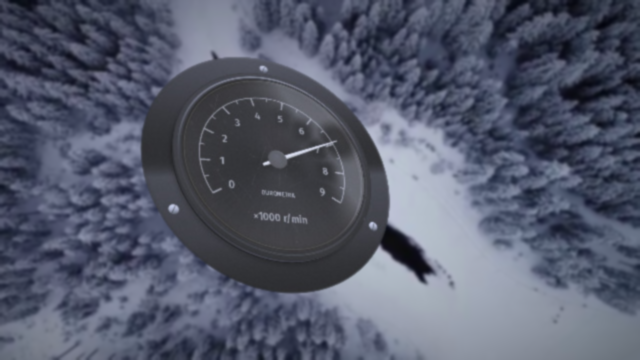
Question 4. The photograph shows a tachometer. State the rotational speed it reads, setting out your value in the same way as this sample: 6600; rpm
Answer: 7000; rpm
